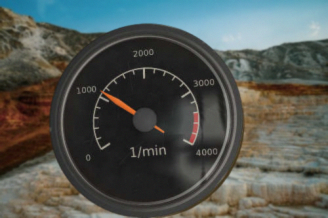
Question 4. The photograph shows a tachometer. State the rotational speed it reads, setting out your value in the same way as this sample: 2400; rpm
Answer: 1100; rpm
